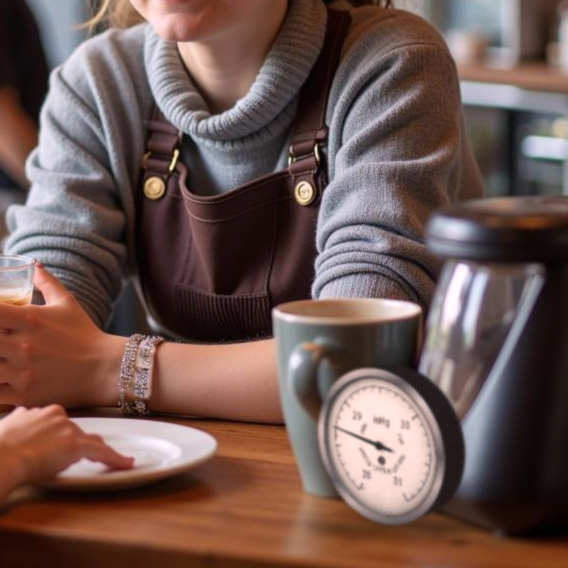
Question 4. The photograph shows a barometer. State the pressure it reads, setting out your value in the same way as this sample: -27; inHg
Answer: 28.7; inHg
